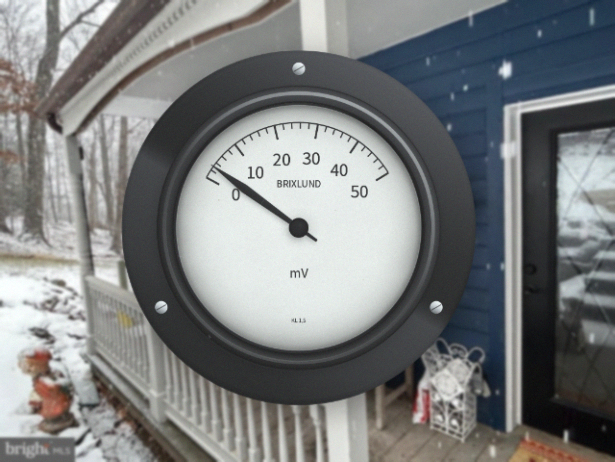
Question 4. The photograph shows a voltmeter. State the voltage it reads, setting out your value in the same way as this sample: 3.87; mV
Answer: 3; mV
